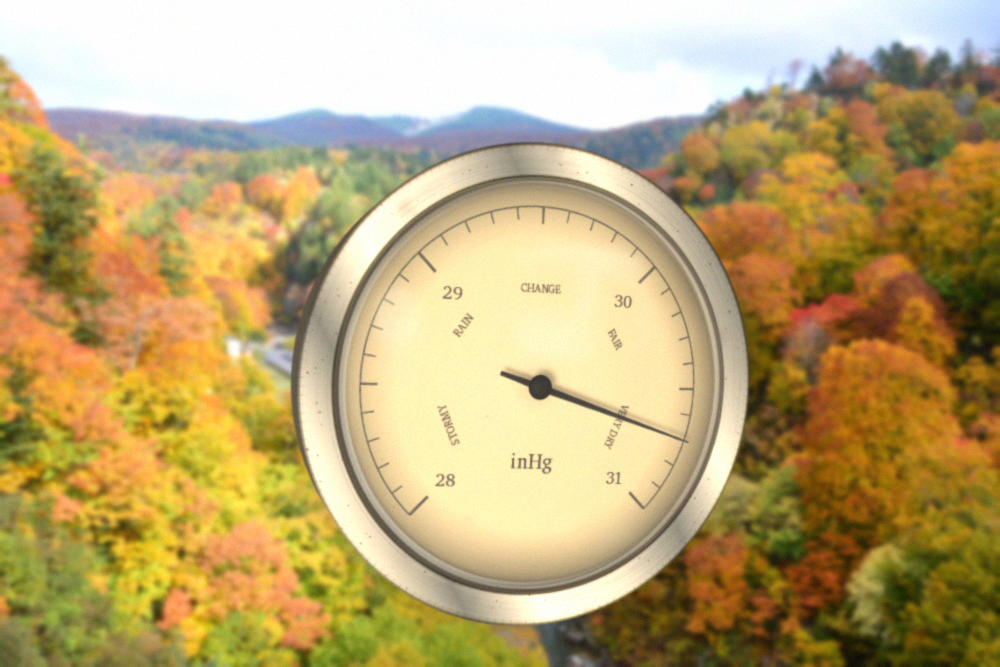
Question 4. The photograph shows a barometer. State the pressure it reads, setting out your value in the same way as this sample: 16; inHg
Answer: 30.7; inHg
